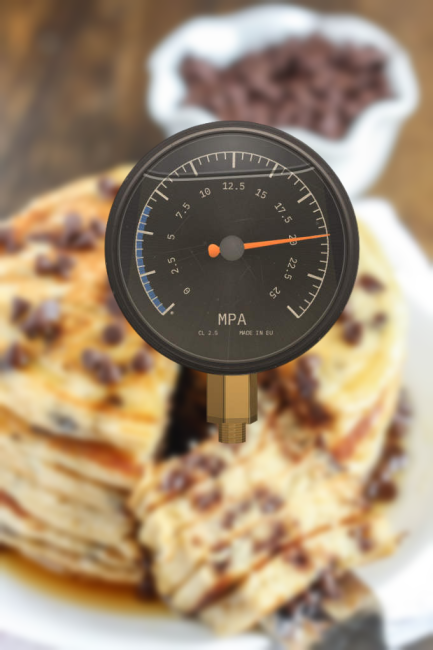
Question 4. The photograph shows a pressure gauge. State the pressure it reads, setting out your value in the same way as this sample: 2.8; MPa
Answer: 20; MPa
